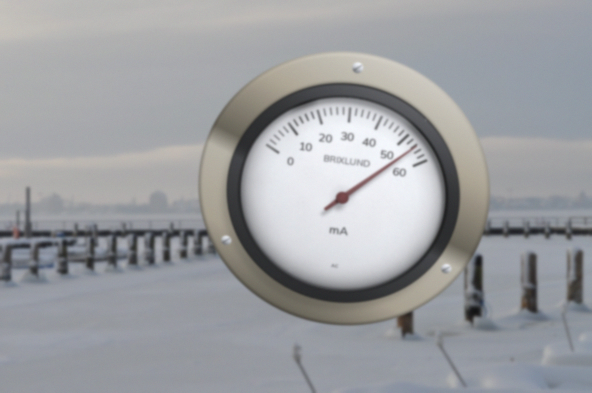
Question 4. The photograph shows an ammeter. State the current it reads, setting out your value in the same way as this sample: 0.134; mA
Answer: 54; mA
